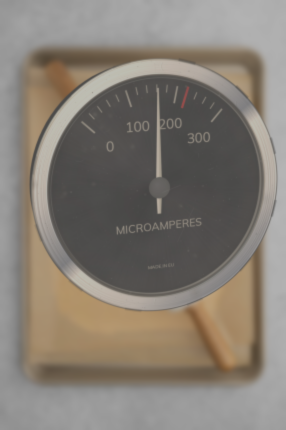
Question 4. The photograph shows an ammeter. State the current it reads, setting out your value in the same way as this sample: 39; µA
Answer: 160; µA
